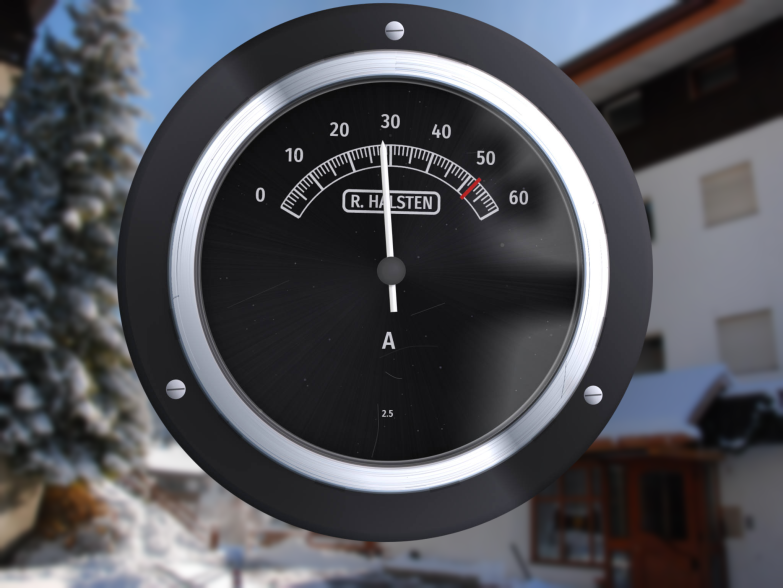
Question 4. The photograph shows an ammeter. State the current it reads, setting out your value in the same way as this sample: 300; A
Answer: 28; A
